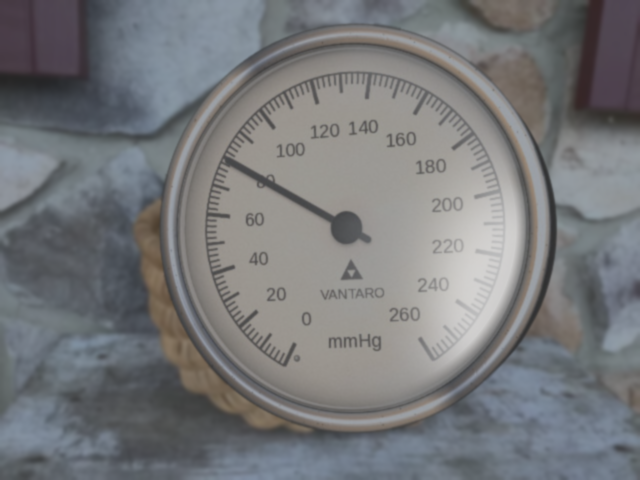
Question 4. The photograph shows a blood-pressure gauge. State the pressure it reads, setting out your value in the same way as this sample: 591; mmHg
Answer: 80; mmHg
